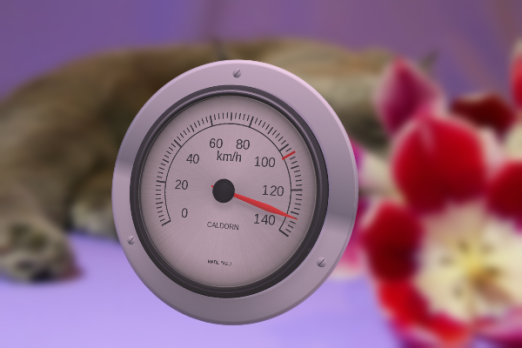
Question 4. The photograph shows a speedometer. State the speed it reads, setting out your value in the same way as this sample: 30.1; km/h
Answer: 132; km/h
